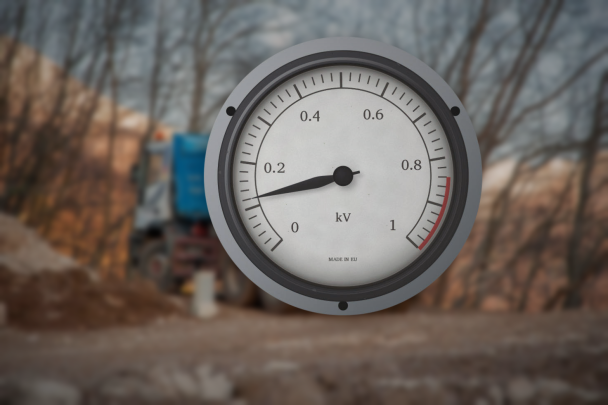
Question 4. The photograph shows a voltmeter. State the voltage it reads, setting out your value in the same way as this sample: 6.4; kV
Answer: 0.12; kV
